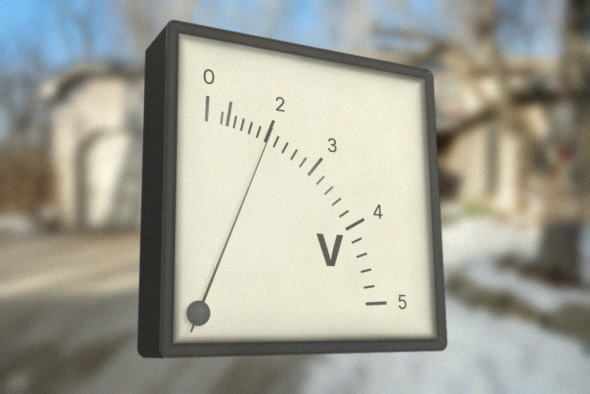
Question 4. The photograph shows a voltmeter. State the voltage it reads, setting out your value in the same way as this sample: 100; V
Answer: 2; V
